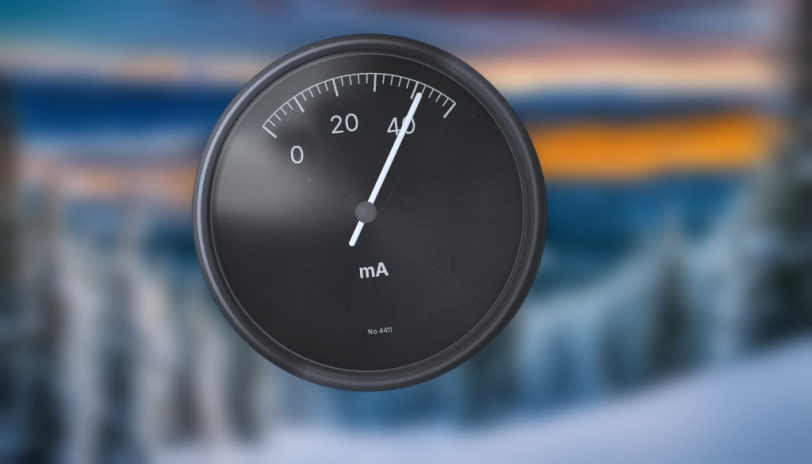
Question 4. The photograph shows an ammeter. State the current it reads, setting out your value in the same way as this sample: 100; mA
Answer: 42; mA
